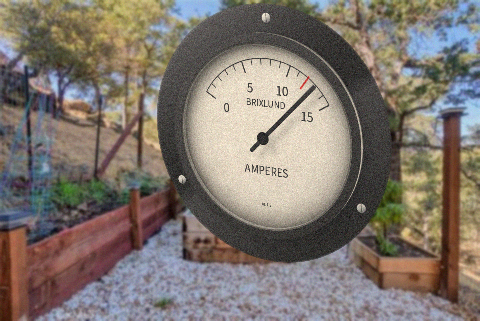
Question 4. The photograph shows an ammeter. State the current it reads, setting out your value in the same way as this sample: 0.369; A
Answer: 13; A
